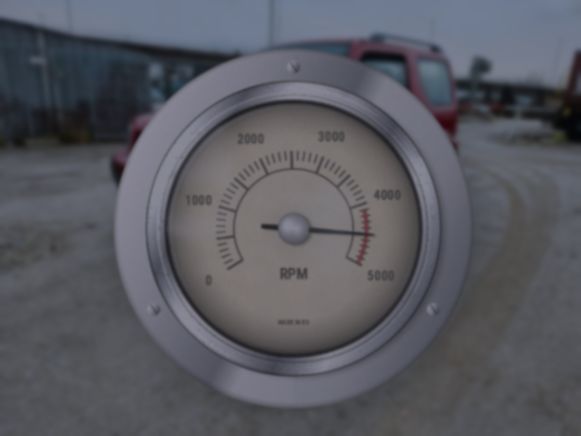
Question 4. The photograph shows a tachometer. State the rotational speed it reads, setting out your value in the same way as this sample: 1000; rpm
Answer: 4500; rpm
